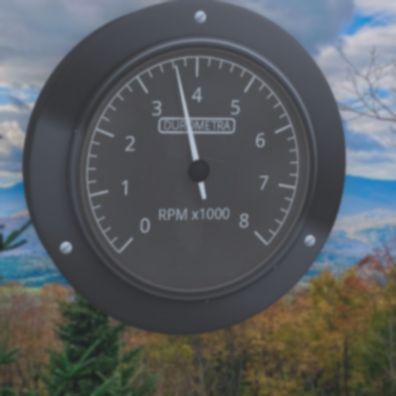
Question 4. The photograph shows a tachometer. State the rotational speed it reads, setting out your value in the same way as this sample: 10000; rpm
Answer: 3600; rpm
